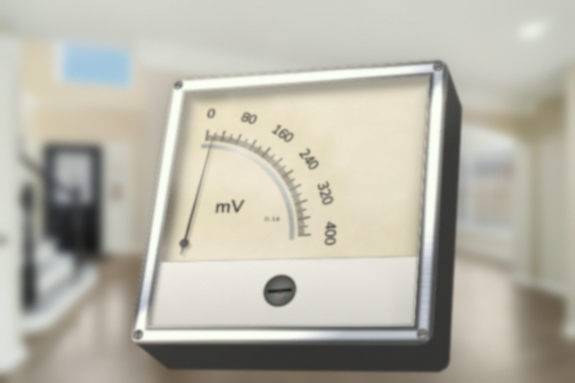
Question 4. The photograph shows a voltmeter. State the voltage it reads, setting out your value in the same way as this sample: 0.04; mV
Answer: 20; mV
